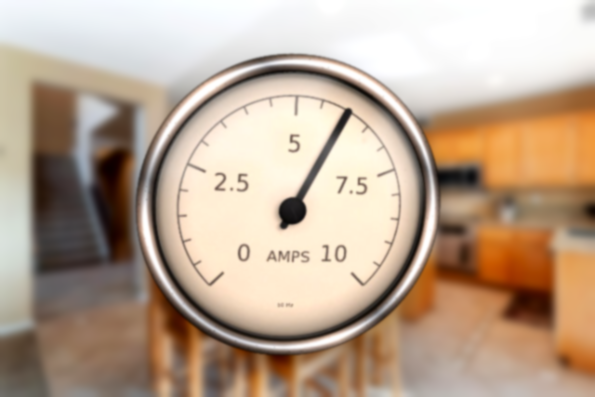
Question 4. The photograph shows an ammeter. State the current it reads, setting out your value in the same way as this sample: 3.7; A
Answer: 6; A
